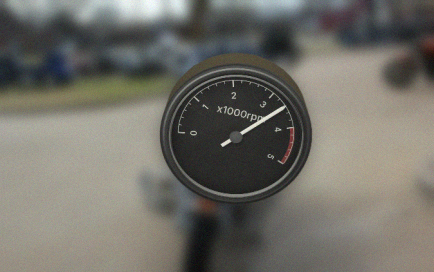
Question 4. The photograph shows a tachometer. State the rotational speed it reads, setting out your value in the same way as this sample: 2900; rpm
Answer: 3400; rpm
